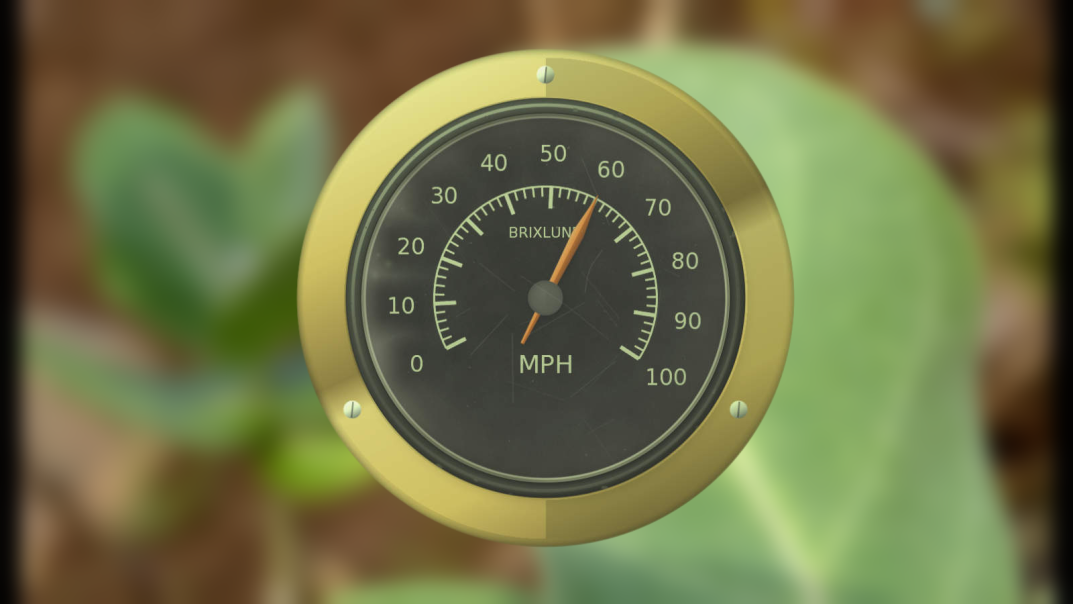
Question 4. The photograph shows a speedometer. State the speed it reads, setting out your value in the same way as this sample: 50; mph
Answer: 60; mph
